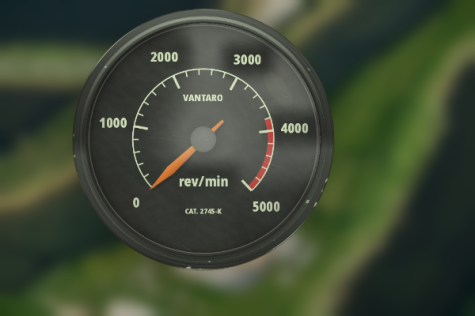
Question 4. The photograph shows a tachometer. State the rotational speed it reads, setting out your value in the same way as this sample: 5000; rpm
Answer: 0; rpm
